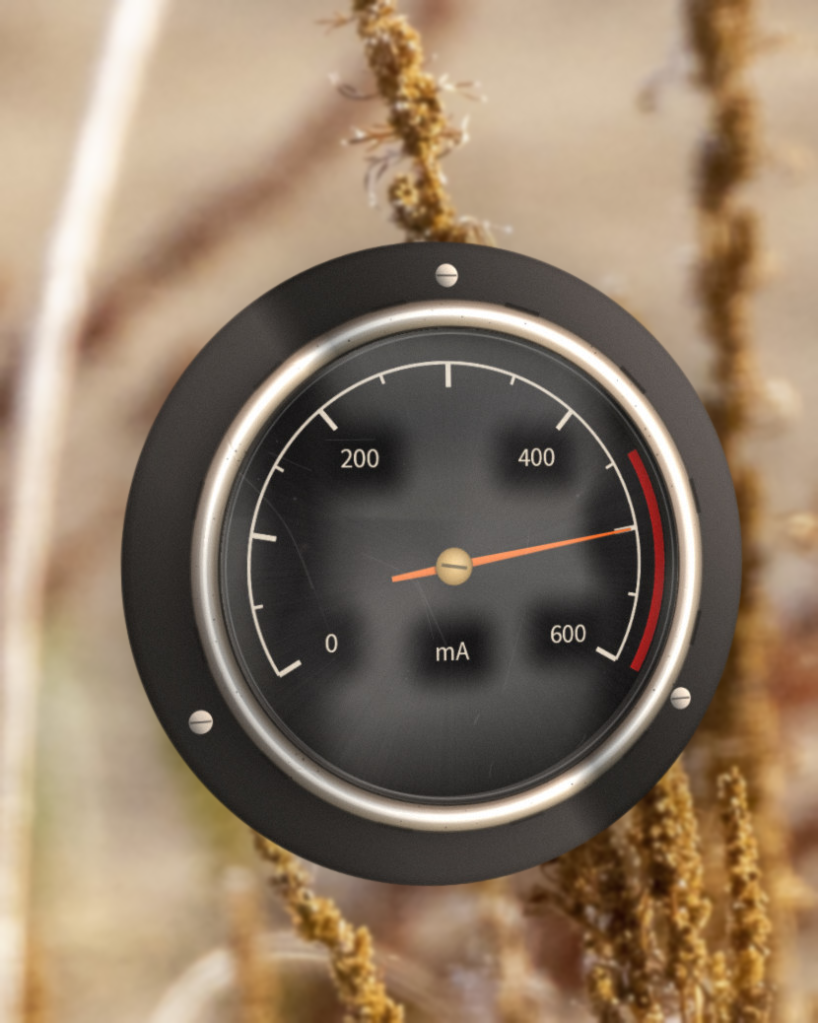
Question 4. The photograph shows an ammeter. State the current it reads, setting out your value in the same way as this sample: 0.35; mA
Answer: 500; mA
